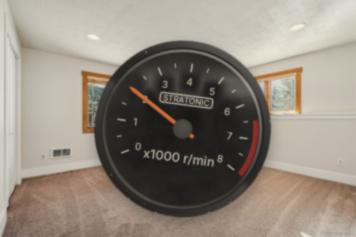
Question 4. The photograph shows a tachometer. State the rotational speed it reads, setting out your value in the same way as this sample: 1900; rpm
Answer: 2000; rpm
